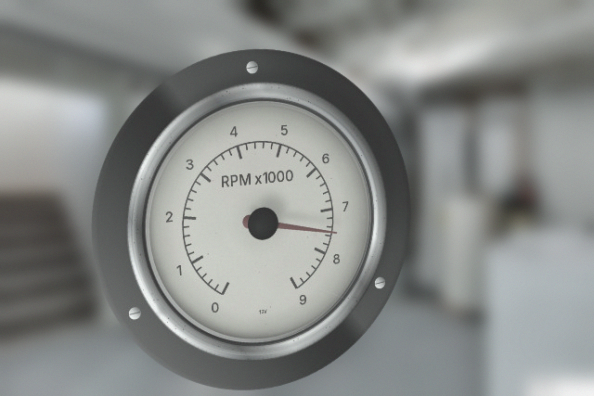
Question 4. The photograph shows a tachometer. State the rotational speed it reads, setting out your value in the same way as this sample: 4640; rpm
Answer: 7500; rpm
